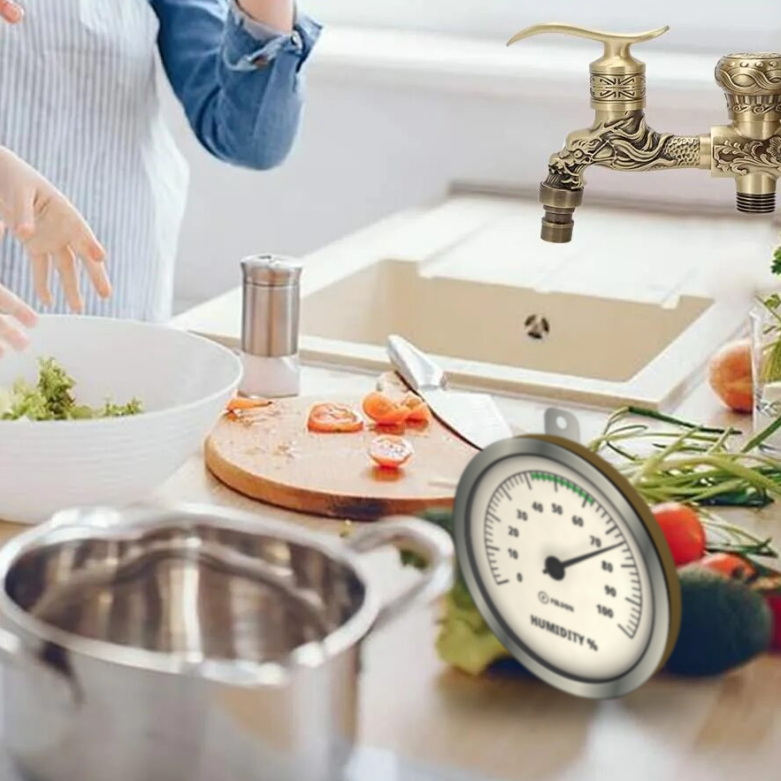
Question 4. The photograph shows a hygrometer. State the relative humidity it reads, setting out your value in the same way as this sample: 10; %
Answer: 74; %
